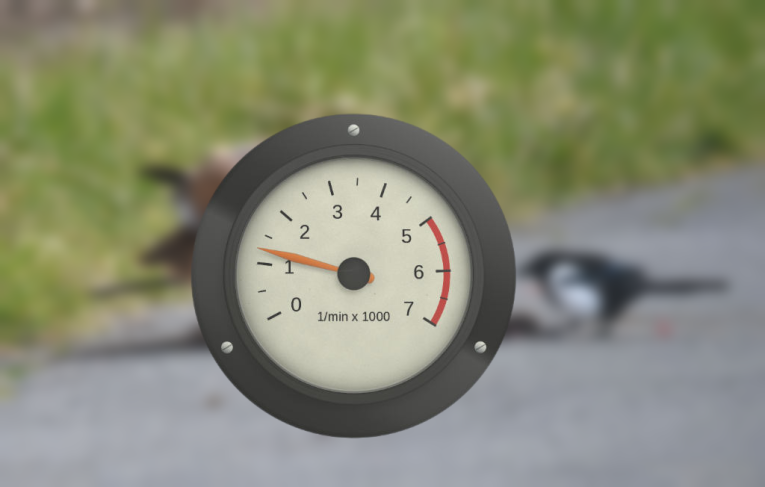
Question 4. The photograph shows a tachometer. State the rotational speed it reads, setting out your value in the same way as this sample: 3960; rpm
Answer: 1250; rpm
